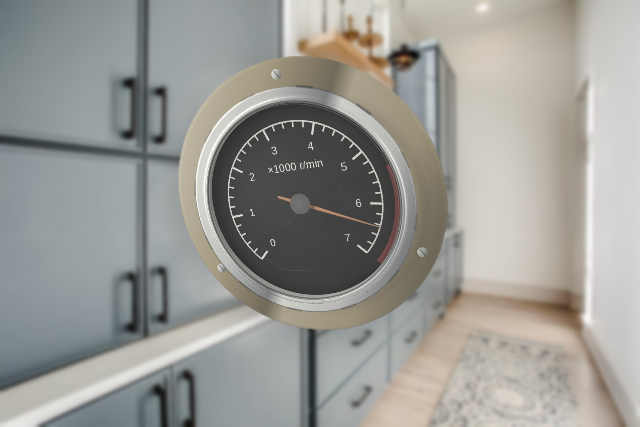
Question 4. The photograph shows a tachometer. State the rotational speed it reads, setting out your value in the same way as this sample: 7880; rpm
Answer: 6400; rpm
